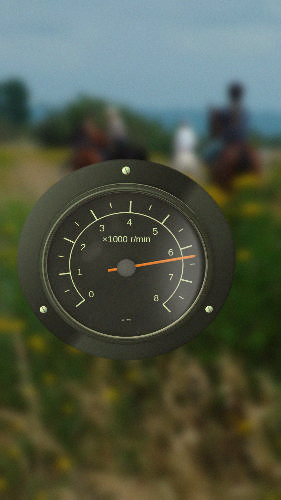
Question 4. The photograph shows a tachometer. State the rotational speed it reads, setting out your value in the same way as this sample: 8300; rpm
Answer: 6250; rpm
